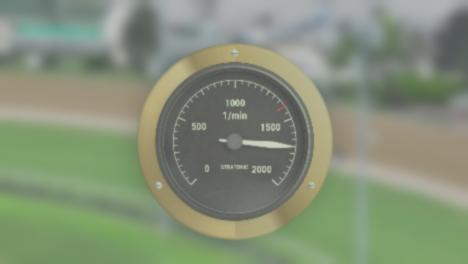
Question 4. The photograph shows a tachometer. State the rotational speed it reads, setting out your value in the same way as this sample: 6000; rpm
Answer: 1700; rpm
